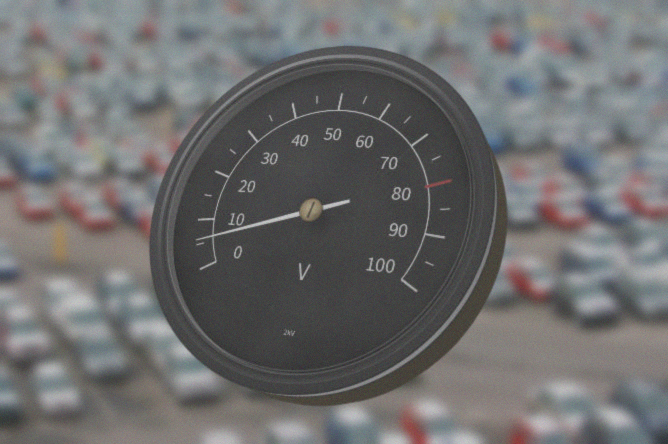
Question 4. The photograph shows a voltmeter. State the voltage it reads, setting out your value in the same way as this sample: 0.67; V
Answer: 5; V
